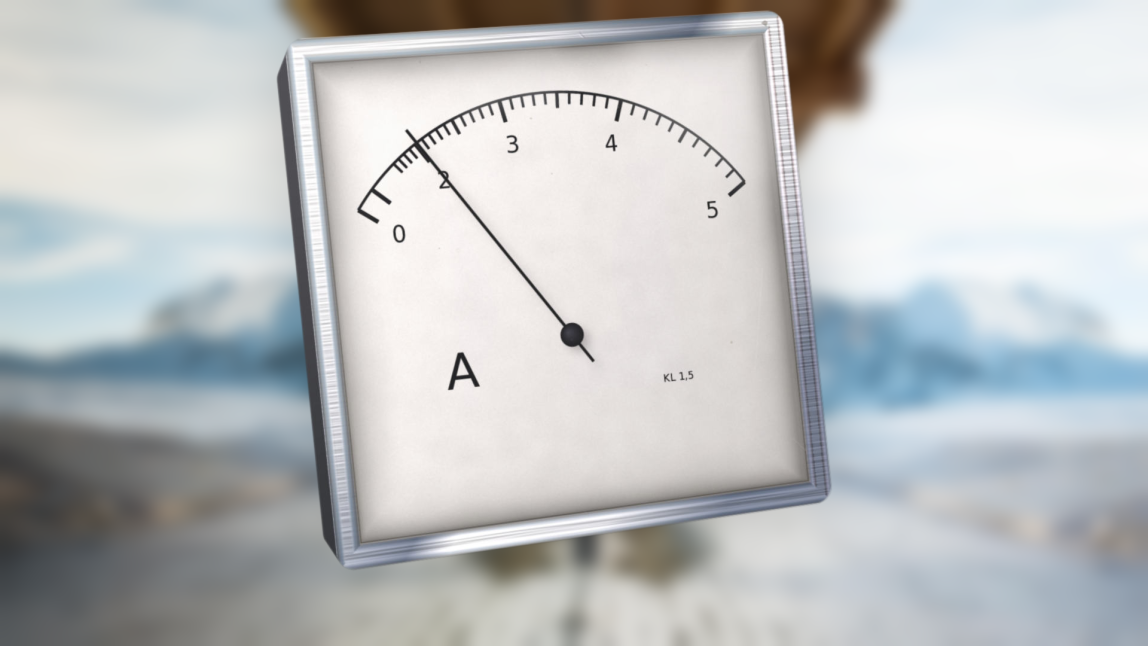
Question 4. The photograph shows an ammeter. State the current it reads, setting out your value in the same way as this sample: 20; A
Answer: 2; A
